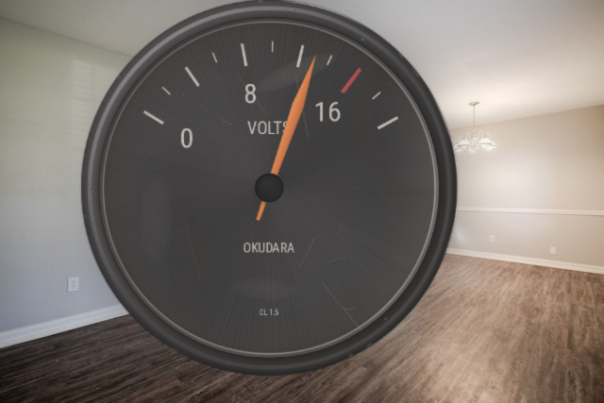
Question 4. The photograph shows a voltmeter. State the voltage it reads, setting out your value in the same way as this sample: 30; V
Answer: 13; V
